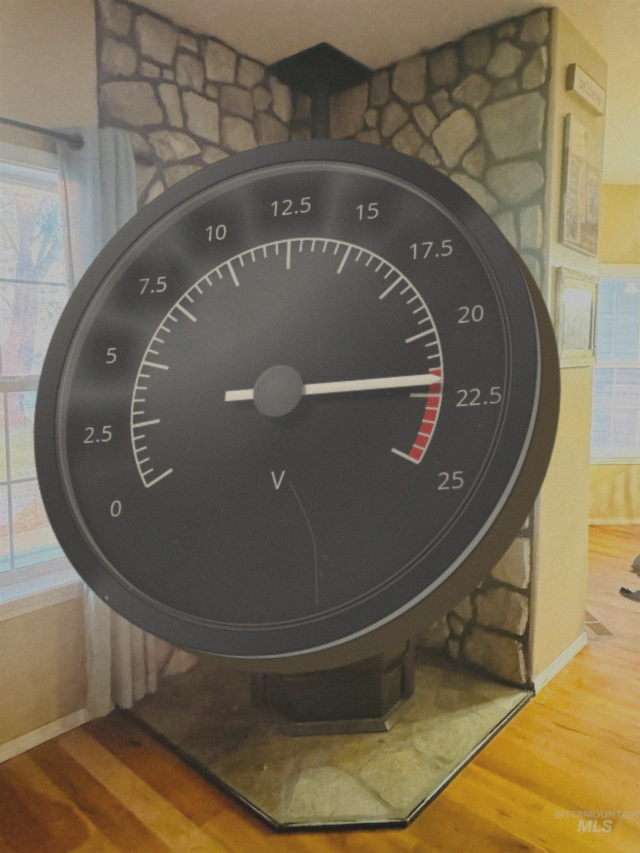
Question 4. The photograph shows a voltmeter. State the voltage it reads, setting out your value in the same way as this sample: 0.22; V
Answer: 22; V
